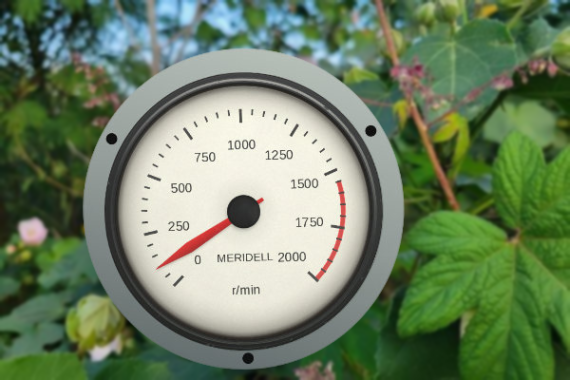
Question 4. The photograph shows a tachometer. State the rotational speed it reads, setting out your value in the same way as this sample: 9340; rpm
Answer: 100; rpm
